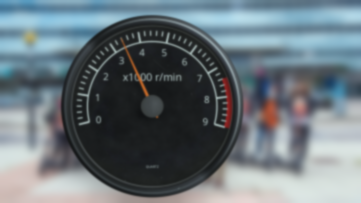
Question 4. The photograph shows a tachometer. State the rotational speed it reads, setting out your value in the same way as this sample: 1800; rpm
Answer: 3400; rpm
